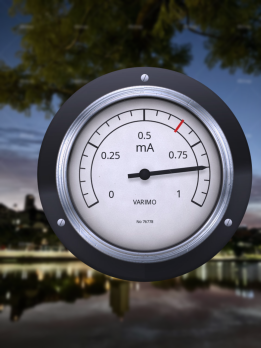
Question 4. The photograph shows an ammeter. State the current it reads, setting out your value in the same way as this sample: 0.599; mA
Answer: 0.85; mA
